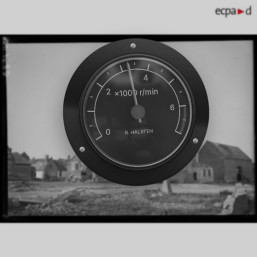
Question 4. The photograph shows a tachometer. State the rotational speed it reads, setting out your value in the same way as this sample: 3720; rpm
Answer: 3250; rpm
